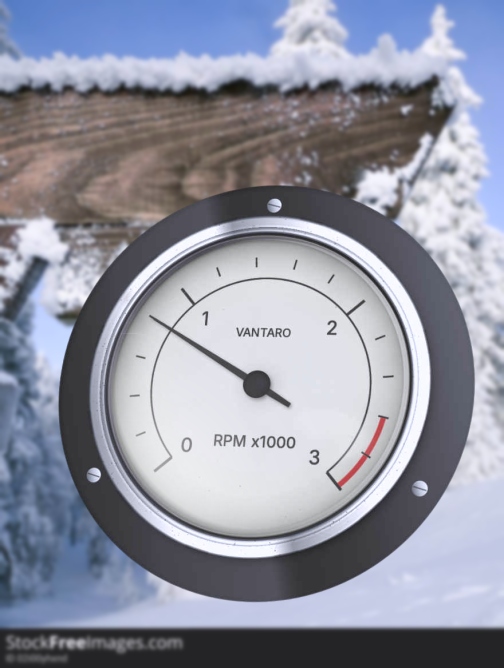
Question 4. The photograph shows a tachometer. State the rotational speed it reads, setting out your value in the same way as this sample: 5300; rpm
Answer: 800; rpm
